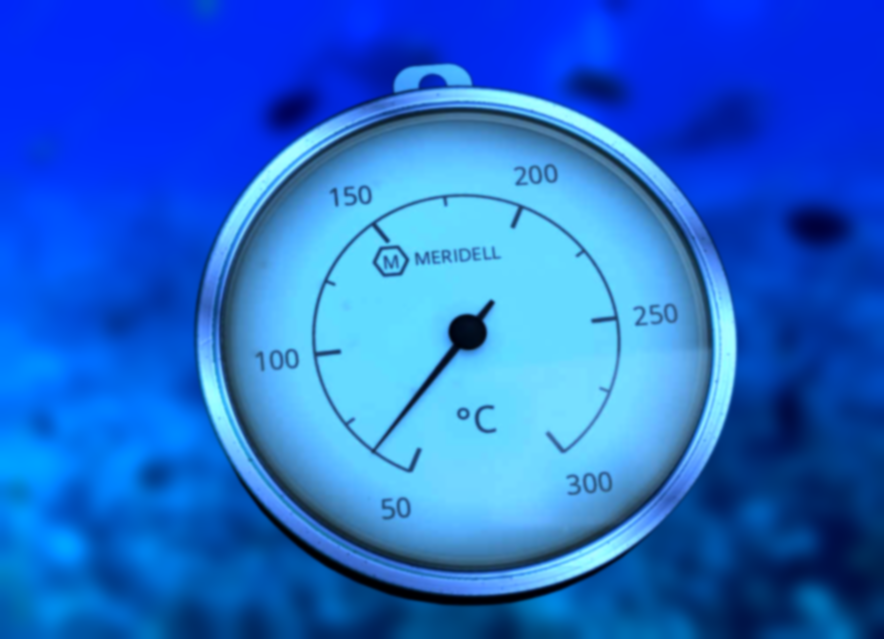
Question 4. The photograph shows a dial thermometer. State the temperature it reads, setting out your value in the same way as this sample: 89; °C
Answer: 62.5; °C
